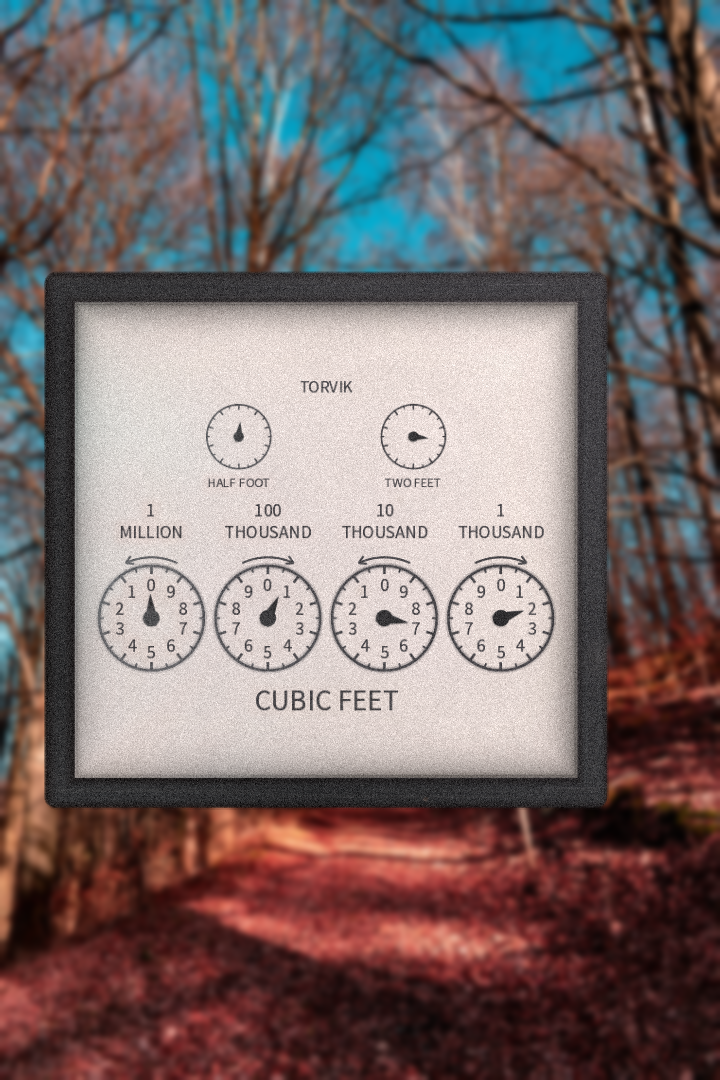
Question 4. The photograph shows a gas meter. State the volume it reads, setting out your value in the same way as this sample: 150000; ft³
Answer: 7200; ft³
